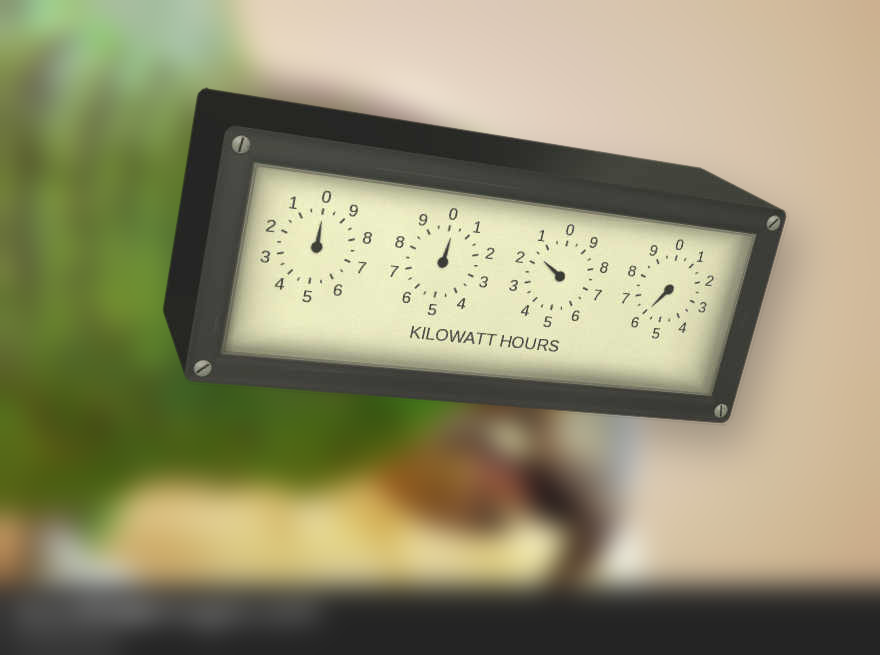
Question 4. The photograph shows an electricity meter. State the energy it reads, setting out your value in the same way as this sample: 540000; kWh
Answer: 16; kWh
